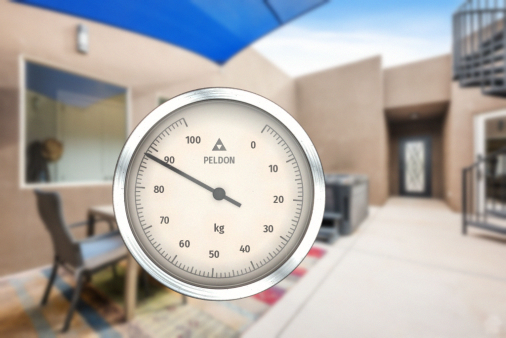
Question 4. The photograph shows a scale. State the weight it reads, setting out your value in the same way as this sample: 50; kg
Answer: 88; kg
